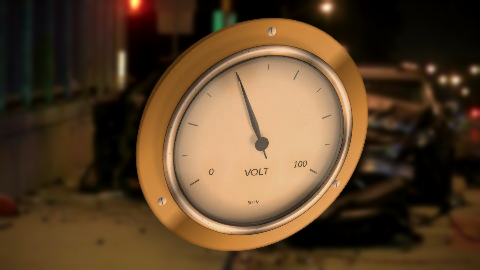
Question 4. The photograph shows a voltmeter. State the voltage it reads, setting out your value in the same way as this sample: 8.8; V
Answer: 40; V
